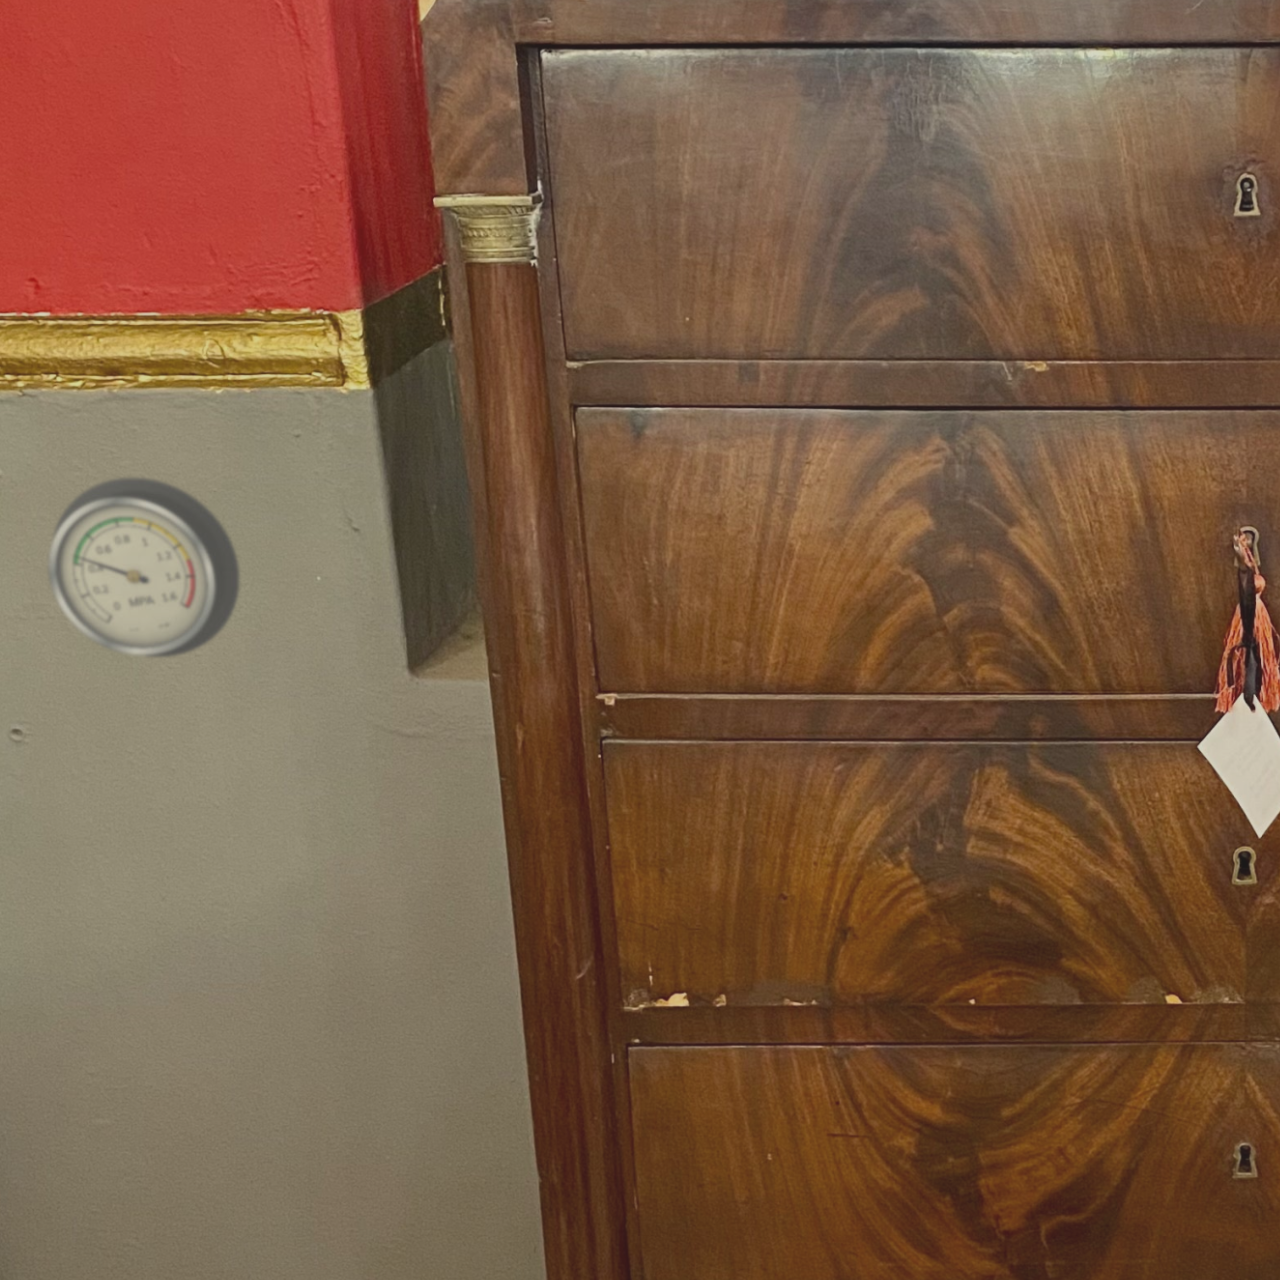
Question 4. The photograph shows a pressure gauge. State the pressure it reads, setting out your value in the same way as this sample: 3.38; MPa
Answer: 0.45; MPa
